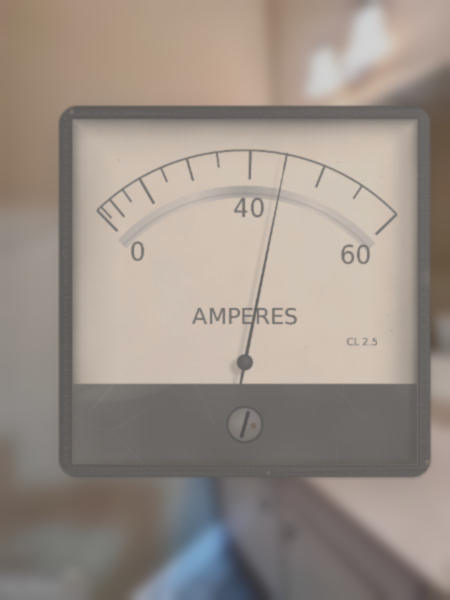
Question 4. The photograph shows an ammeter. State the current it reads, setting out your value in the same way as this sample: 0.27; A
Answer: 45; A
